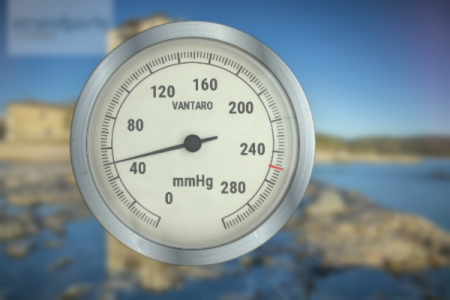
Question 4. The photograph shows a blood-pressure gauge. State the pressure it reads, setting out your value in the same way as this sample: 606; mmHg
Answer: 50; mmHg
